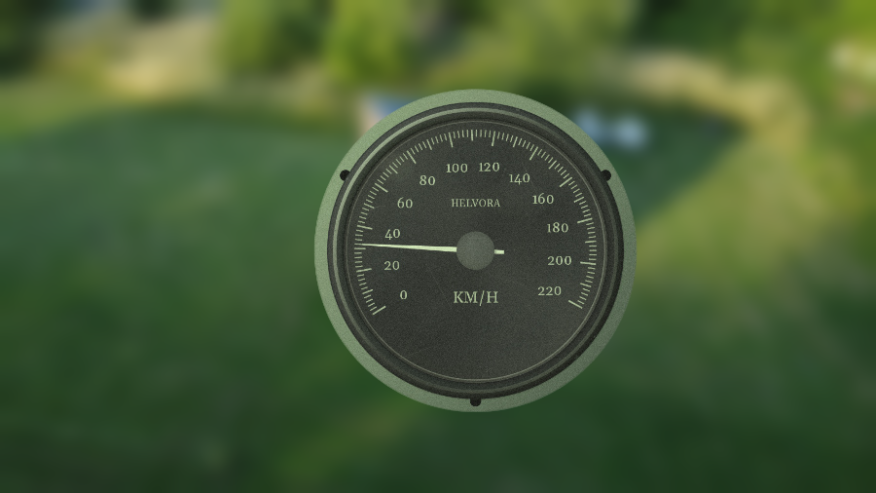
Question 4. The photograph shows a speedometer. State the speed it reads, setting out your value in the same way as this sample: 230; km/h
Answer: 32; km/h
